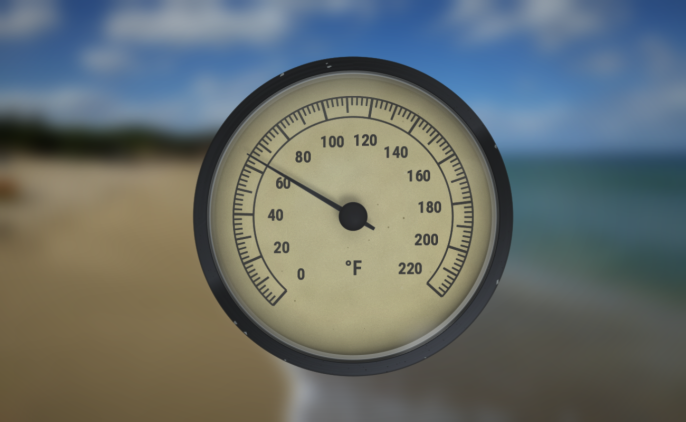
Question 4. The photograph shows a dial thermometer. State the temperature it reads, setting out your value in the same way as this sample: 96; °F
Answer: 64; °F
